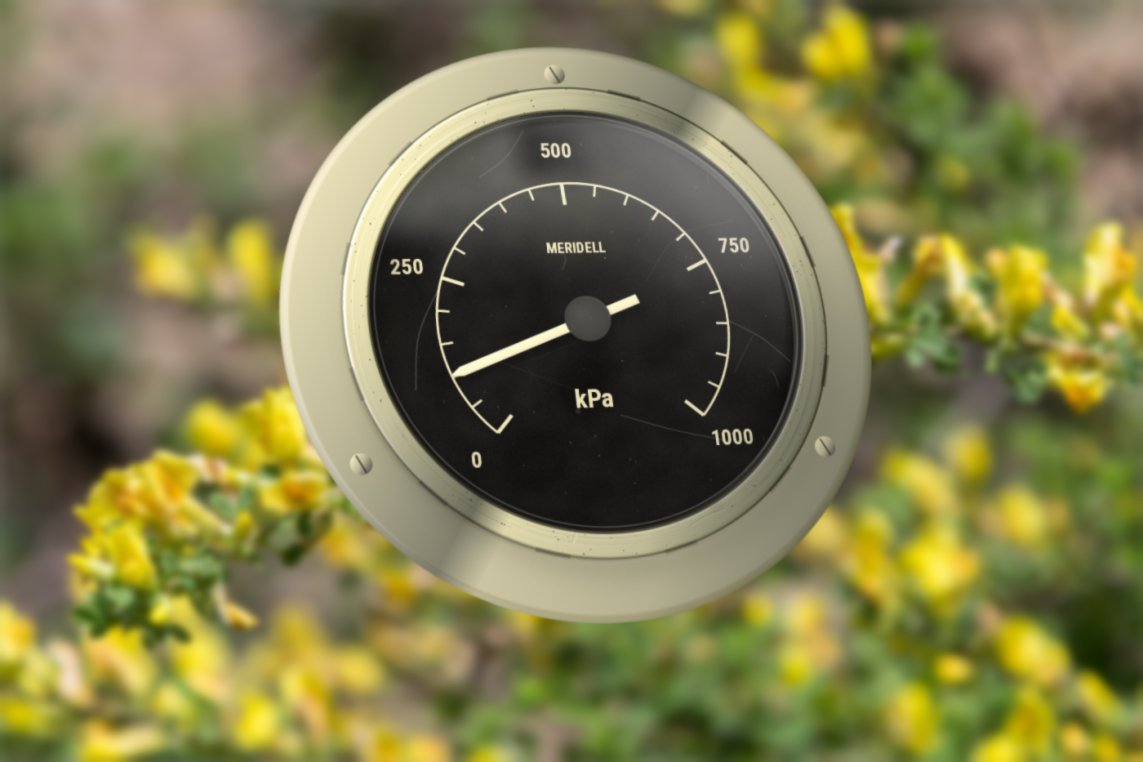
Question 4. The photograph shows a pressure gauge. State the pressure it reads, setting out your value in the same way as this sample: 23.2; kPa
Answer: 100; kPa
